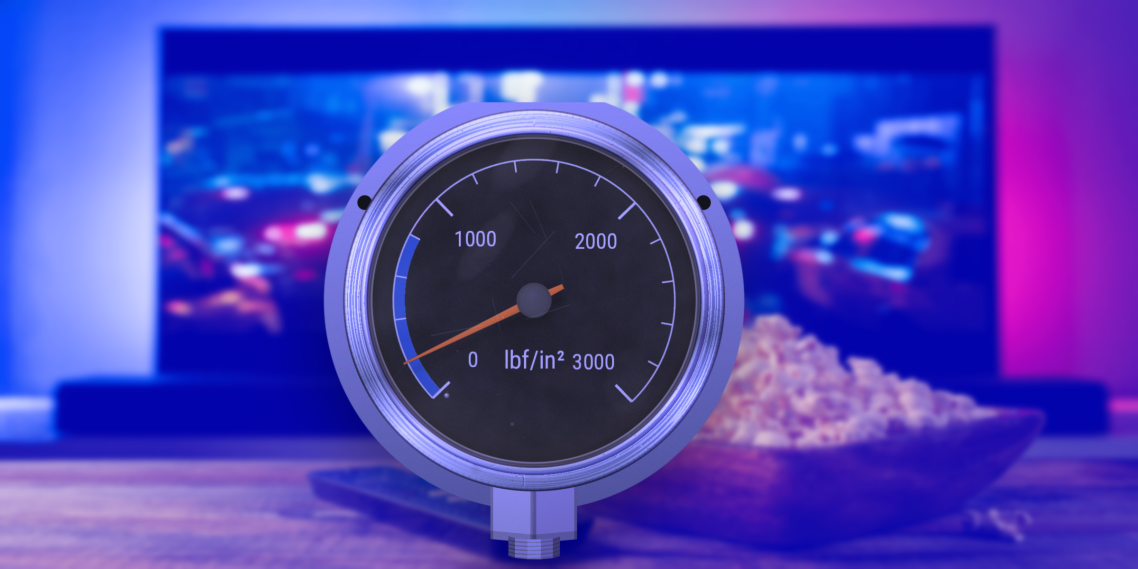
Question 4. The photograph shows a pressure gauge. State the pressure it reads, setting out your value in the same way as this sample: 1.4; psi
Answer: 200; psi
